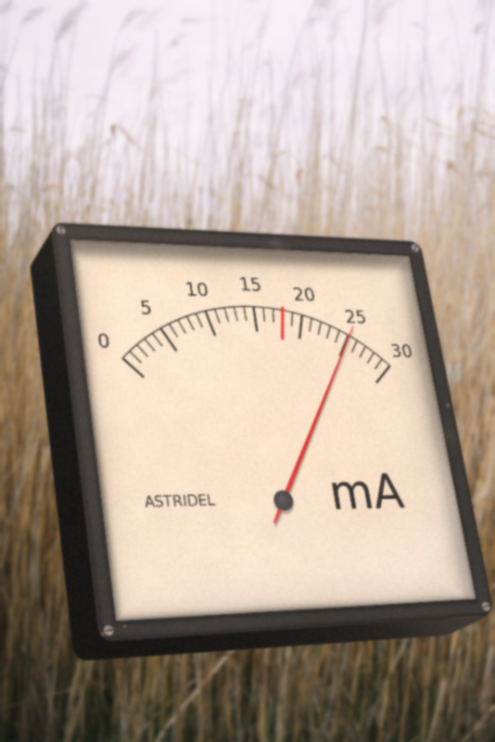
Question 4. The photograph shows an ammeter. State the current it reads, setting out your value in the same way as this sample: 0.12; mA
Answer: 25; mA
